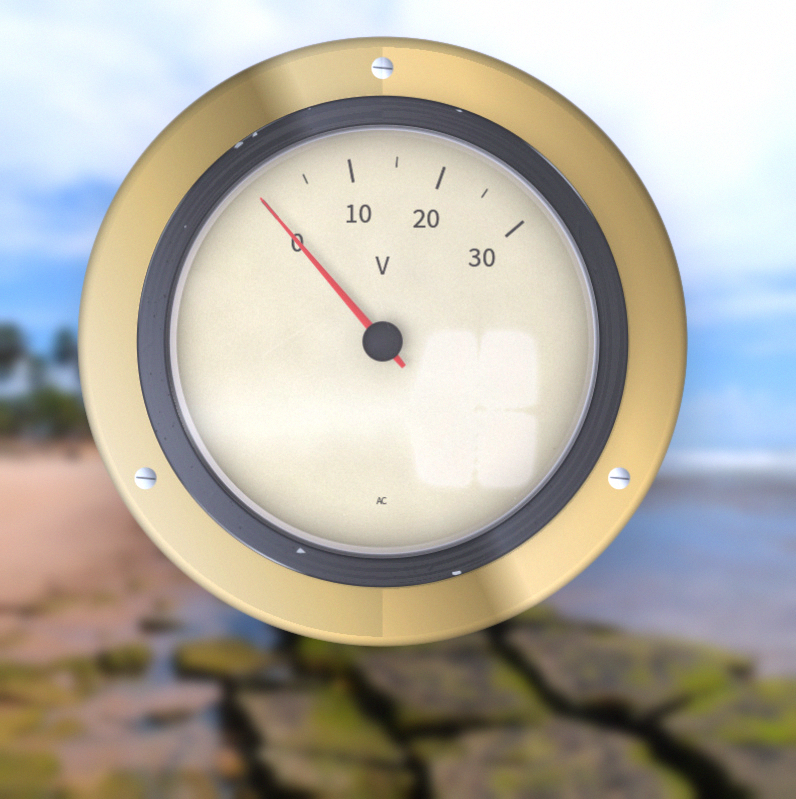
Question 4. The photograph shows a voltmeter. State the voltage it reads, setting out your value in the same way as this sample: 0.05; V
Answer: 0; V
